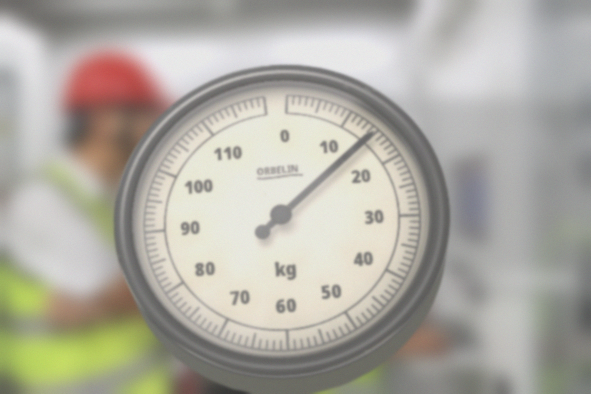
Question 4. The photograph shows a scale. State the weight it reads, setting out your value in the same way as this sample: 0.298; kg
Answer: 15; kg
